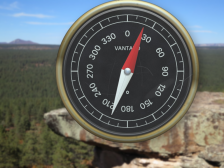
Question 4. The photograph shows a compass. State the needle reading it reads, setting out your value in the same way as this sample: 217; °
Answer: 20; °
